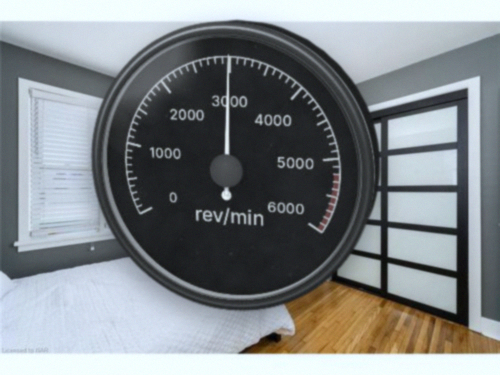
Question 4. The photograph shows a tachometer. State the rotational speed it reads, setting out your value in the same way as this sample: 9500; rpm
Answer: 3000; rpm
